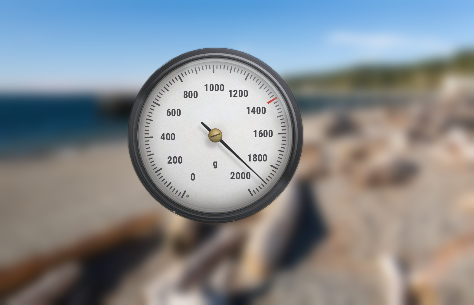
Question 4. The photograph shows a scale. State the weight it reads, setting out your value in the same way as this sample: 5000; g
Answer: 1900; g
